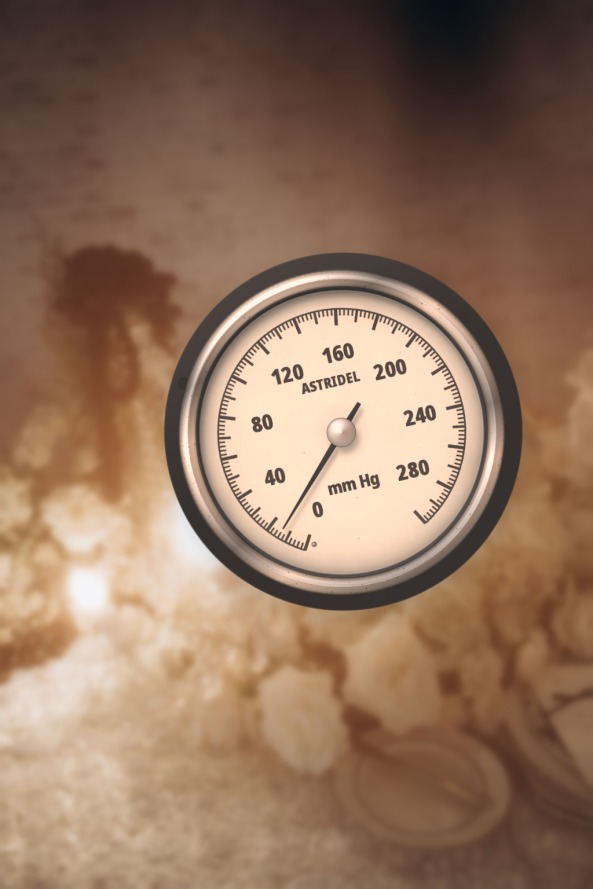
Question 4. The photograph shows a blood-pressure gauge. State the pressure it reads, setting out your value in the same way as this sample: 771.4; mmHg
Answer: 14; mmHg
